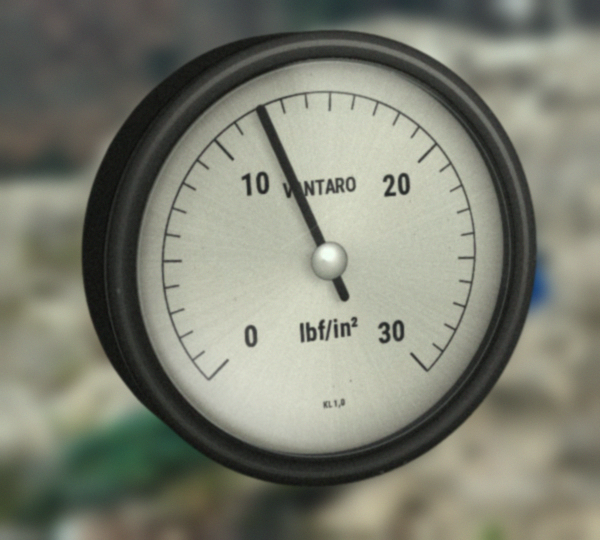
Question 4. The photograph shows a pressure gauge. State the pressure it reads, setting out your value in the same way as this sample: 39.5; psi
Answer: 12; psi
